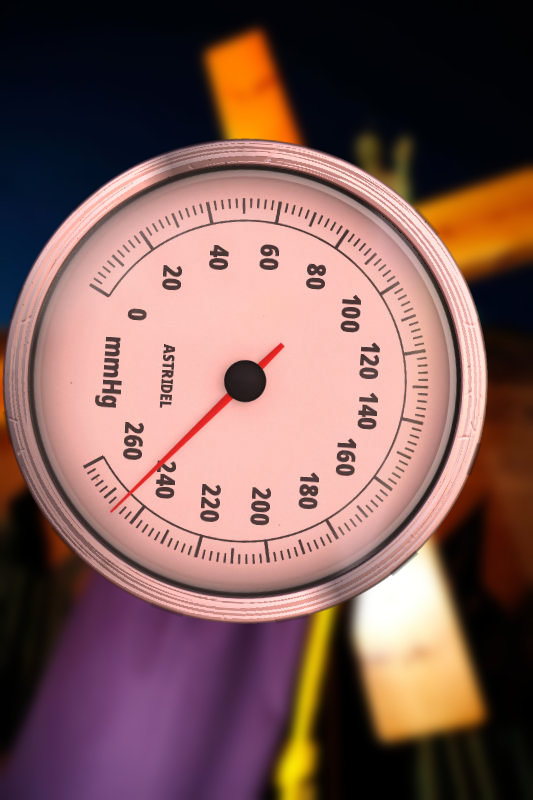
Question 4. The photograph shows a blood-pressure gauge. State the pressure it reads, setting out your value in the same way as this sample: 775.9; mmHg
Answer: 246; mmHg
